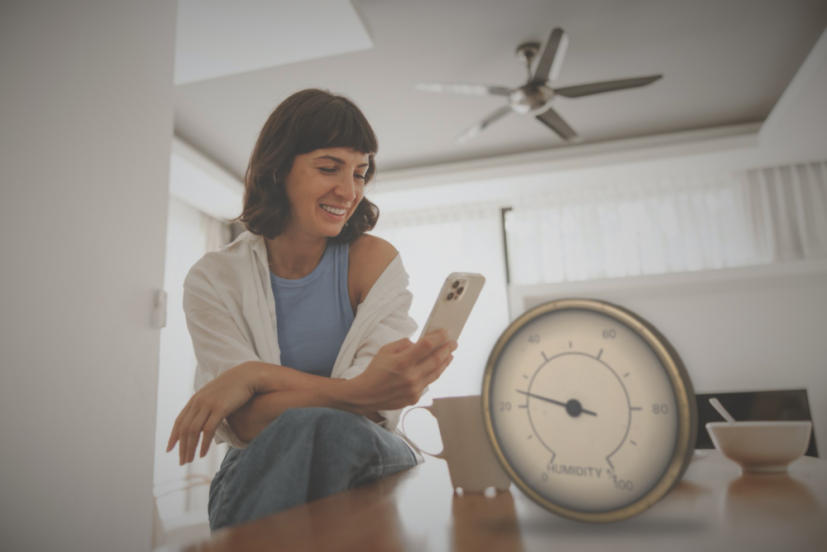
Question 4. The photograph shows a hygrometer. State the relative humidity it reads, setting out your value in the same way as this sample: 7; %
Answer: 25; %
